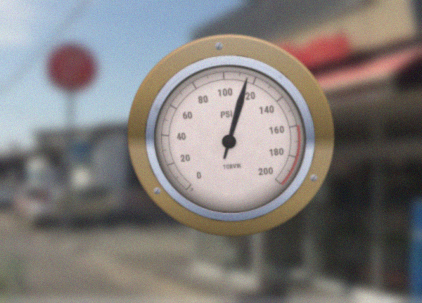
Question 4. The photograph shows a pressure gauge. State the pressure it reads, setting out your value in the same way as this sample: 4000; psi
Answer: 115; psi
